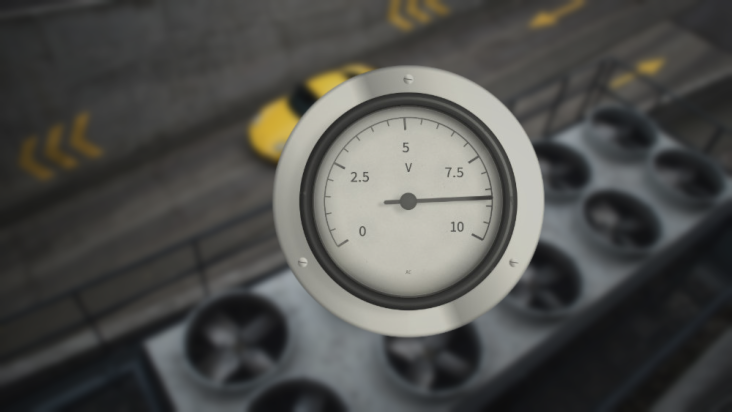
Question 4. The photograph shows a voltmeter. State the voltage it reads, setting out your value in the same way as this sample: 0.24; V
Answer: 8.75; V
